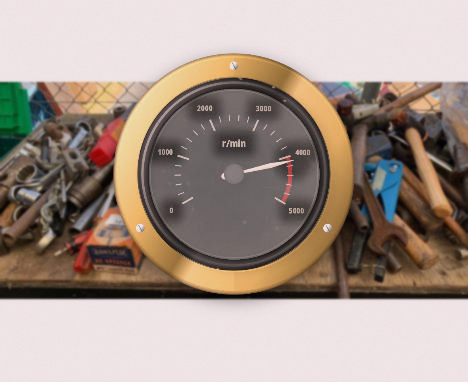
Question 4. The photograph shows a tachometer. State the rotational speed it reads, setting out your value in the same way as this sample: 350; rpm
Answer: 4100; rpm
